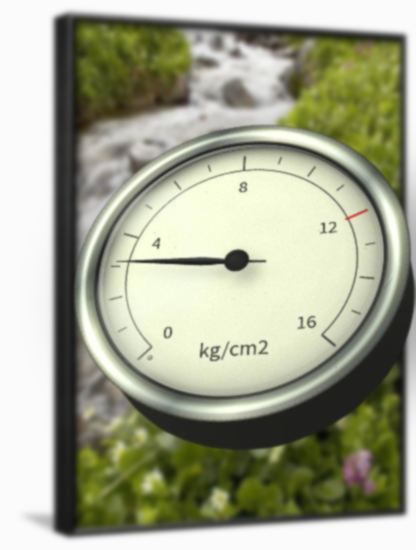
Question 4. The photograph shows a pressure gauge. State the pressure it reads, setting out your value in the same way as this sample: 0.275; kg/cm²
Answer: 3; kg/cm²
